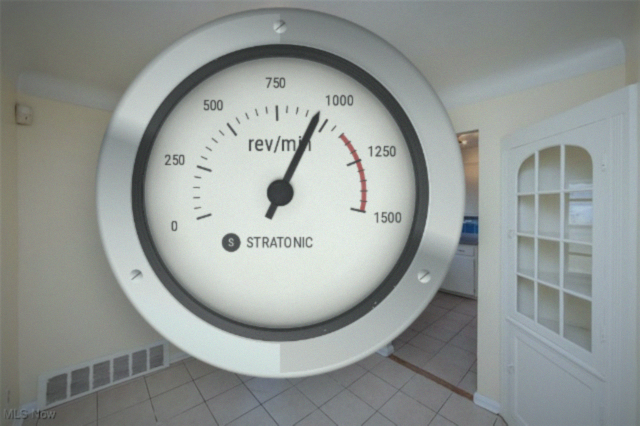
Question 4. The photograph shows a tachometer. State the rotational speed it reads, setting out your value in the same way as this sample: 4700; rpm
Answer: 950; rpm
